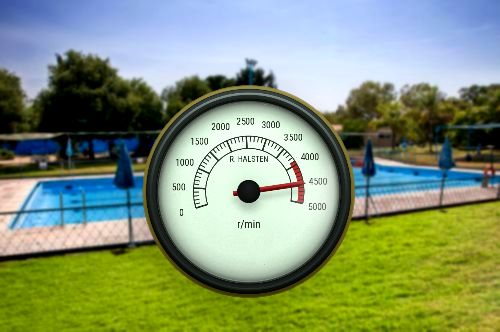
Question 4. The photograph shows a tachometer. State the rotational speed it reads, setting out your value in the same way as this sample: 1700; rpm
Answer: 4500; rpm
